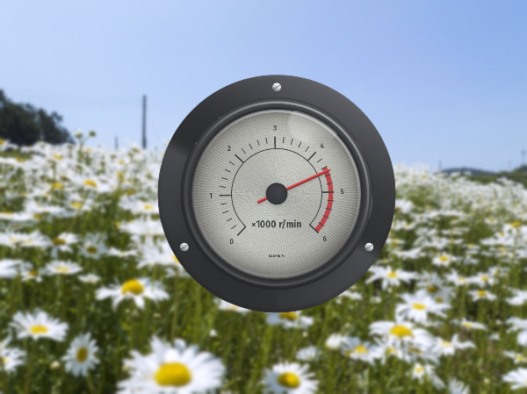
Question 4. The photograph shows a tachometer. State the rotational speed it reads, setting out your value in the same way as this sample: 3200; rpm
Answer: 4500; rpm
